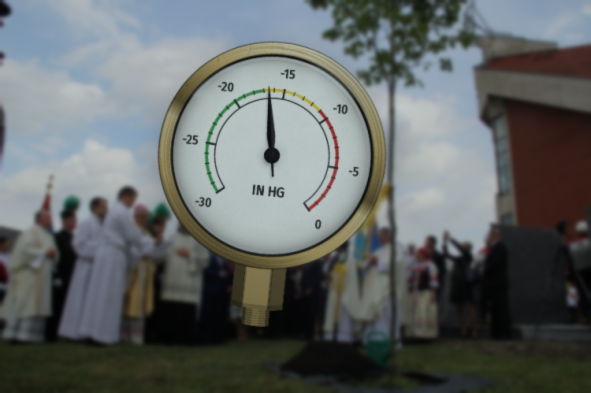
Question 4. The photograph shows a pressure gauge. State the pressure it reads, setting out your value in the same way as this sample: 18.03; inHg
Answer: -16.5; inHg
